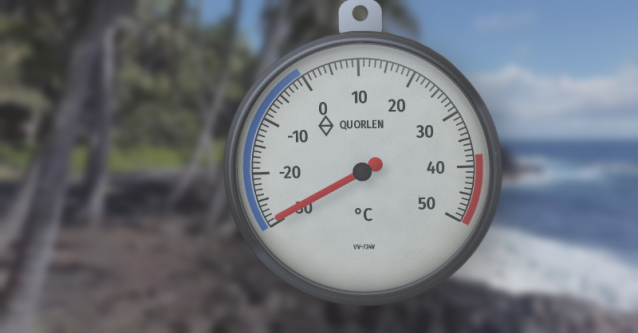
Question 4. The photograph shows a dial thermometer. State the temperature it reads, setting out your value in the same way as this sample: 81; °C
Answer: -29; °C
